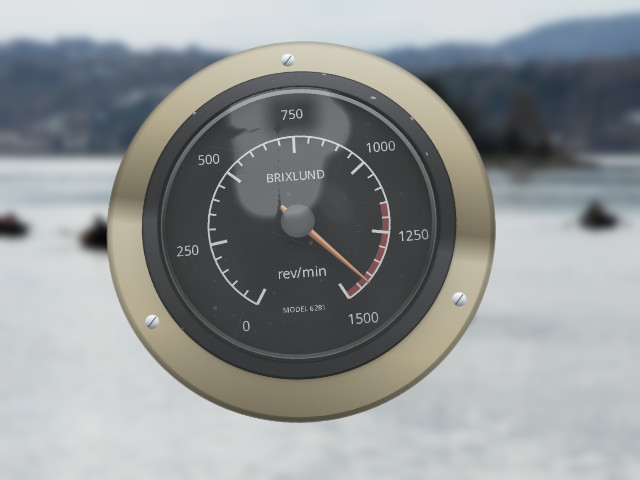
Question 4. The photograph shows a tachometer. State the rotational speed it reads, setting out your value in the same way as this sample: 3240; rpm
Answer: 1425; rpm
